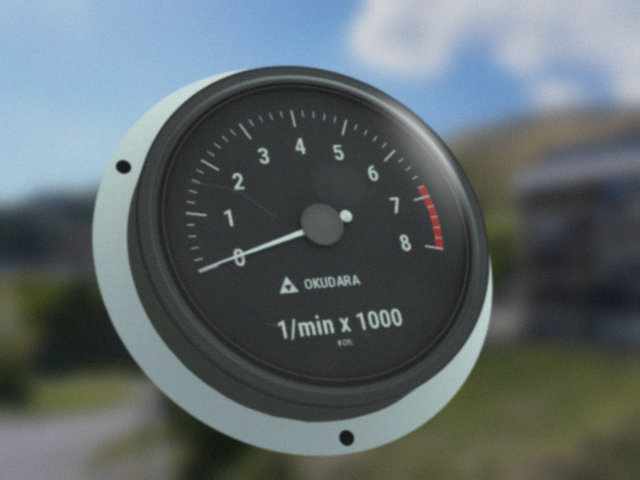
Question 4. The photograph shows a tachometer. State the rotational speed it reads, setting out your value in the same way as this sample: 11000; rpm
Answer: 0; rpm
